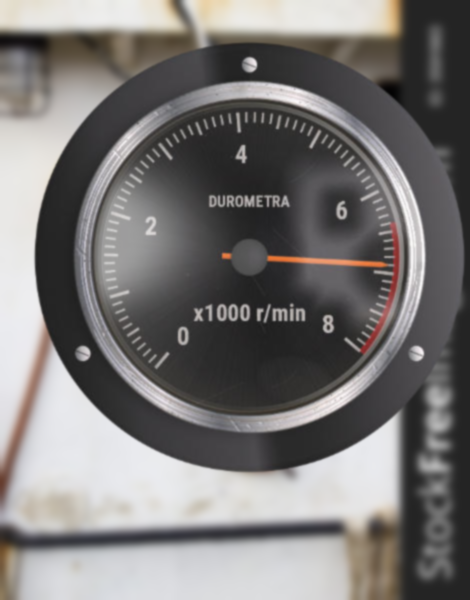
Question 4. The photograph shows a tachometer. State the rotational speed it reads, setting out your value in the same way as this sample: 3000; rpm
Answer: 6900; rpm
